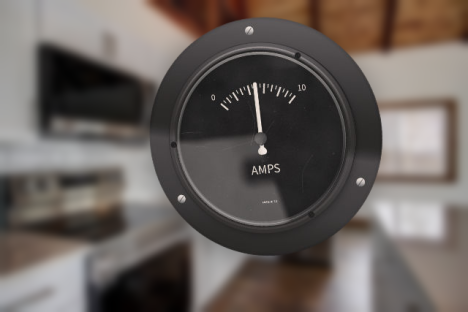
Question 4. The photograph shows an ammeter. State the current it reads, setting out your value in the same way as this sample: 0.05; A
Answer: 5; A
